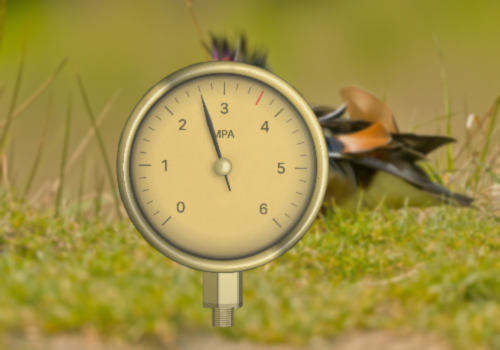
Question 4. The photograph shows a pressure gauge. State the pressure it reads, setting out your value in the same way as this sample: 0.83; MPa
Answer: 2.6; MPa
